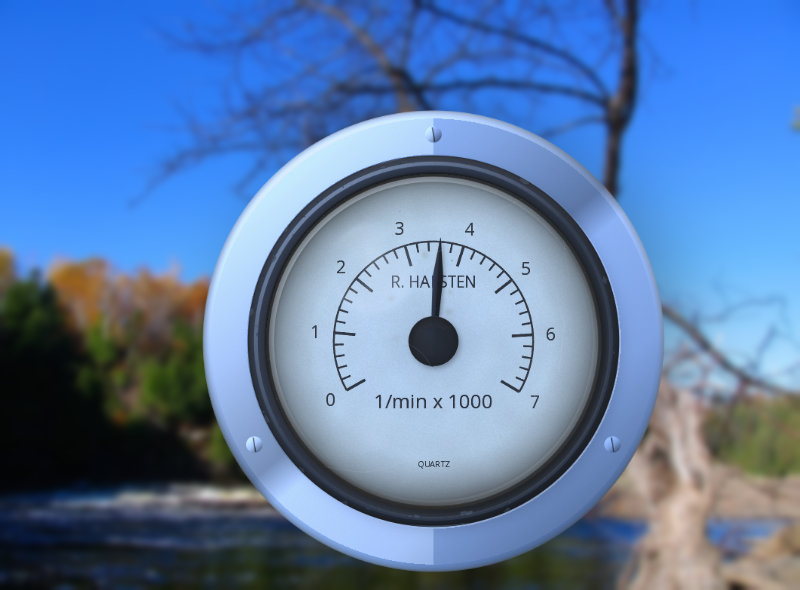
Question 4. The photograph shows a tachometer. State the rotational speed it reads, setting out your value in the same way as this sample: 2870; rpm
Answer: 3600; rpm
